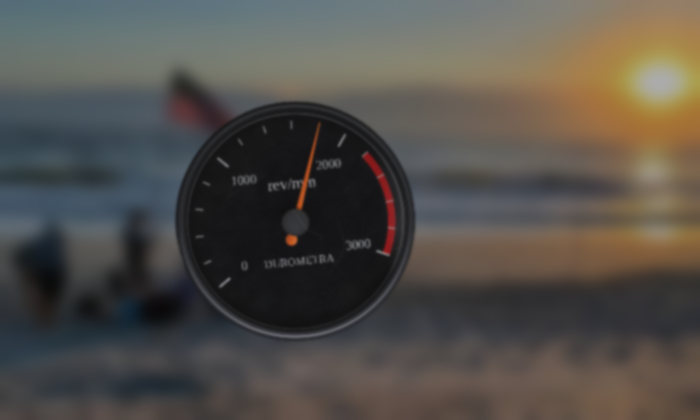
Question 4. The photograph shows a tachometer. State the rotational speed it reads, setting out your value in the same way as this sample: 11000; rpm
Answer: 1800; rpm
